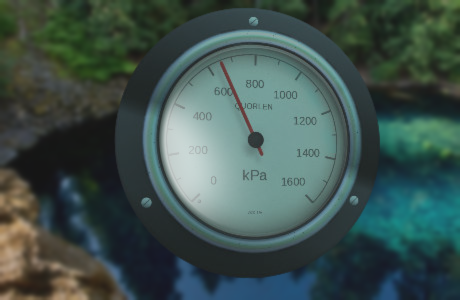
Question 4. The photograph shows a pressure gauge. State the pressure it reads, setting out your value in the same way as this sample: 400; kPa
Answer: 650; kPa
